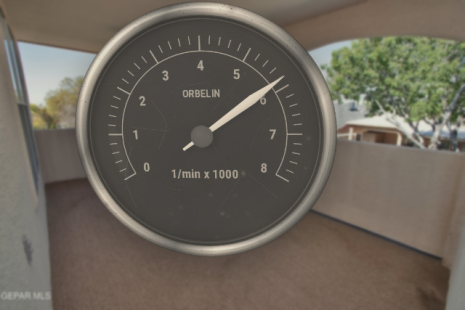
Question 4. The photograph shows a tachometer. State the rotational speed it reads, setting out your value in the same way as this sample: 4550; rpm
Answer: 5800; rpm
